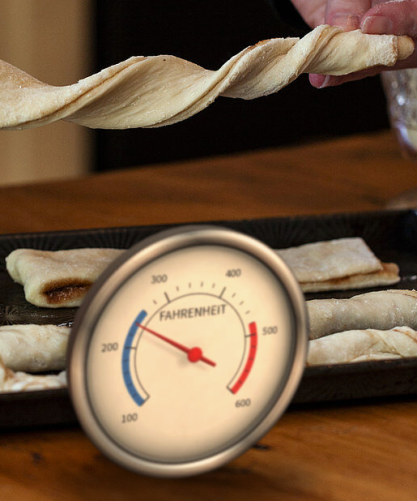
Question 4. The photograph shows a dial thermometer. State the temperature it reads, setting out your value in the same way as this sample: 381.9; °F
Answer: 240; °F
